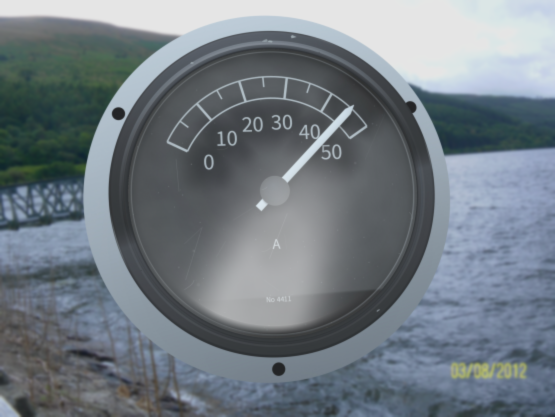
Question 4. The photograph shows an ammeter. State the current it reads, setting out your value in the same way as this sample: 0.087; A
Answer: 45; A
